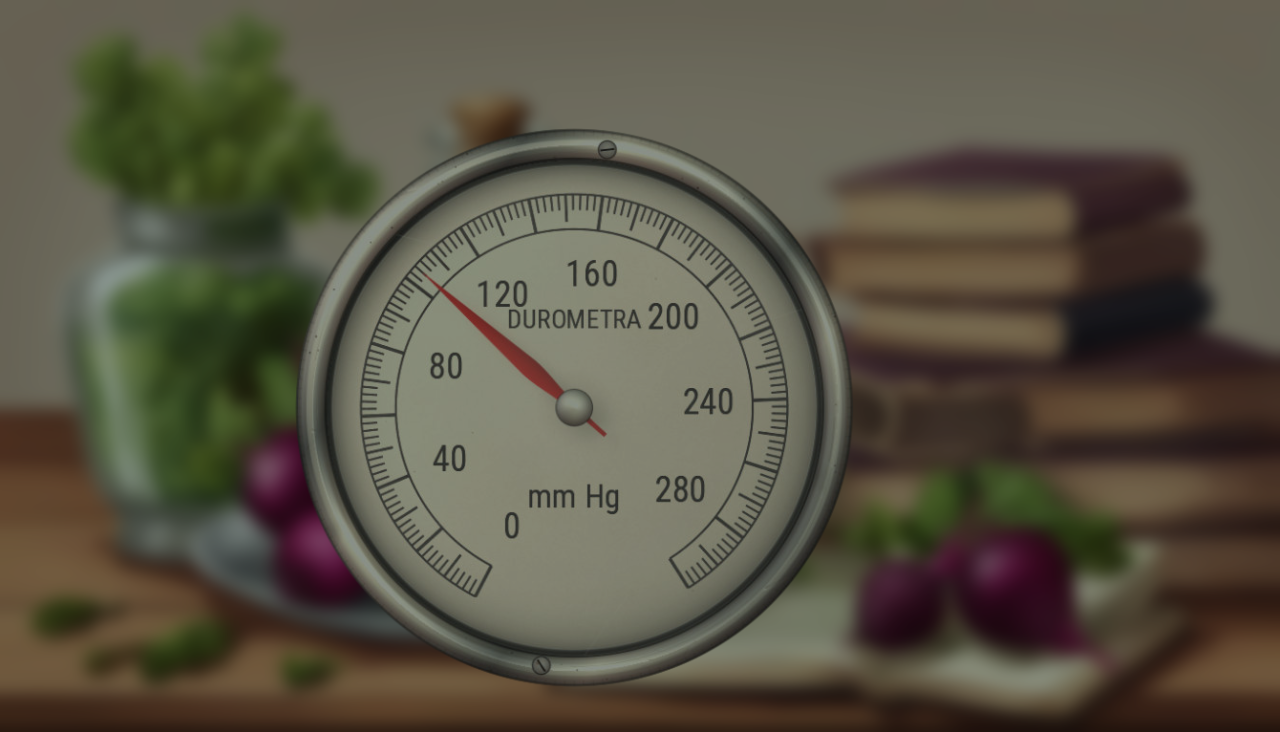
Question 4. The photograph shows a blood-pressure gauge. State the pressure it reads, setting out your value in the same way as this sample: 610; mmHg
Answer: 104; mmHg
